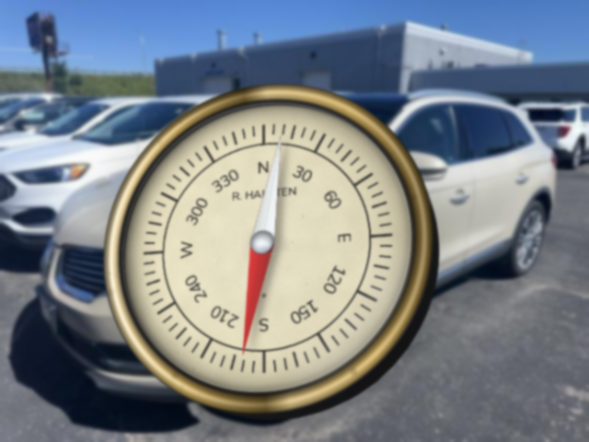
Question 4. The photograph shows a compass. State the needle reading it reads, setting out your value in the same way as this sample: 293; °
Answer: 190; °
